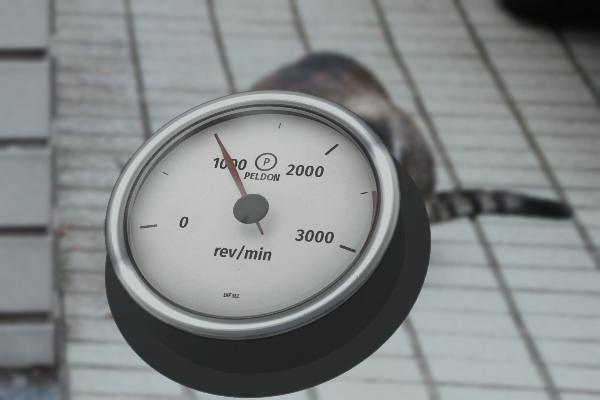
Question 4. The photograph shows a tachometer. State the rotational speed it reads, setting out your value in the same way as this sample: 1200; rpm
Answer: 1000; rpm
